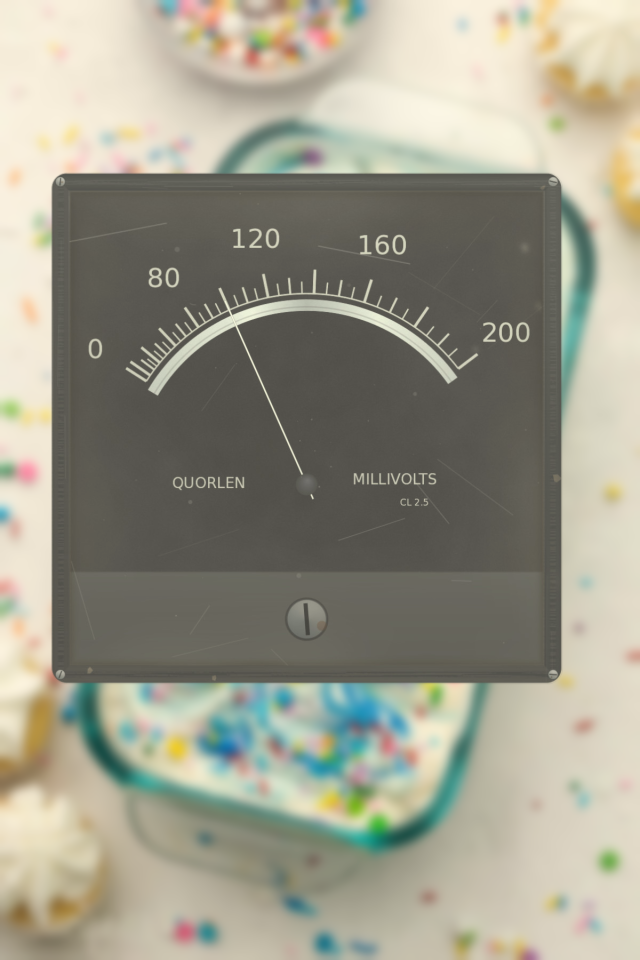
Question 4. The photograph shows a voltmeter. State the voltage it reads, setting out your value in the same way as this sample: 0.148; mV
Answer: 100; mV
